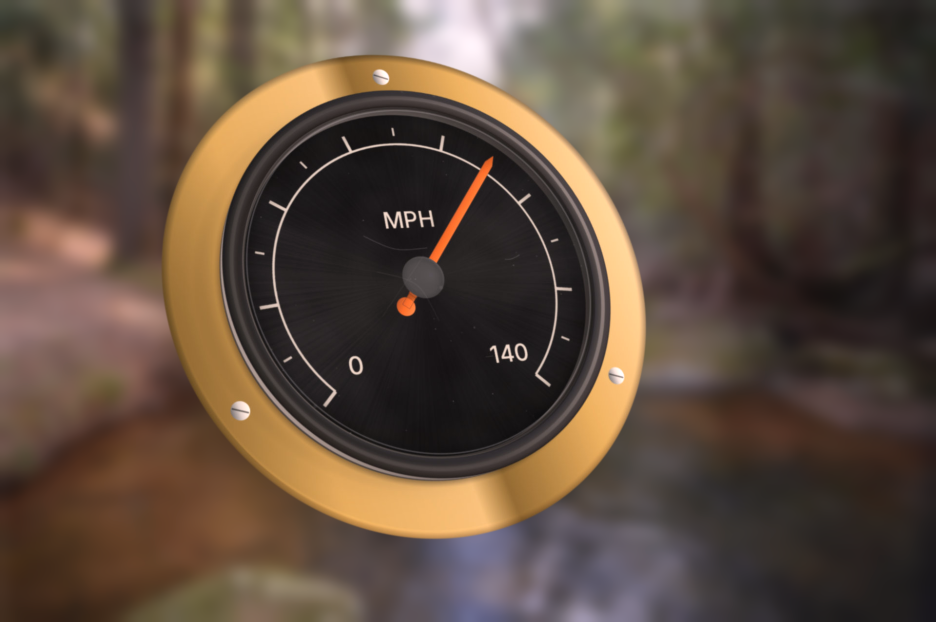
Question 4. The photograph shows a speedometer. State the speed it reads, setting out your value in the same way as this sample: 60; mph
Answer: 90; mph
